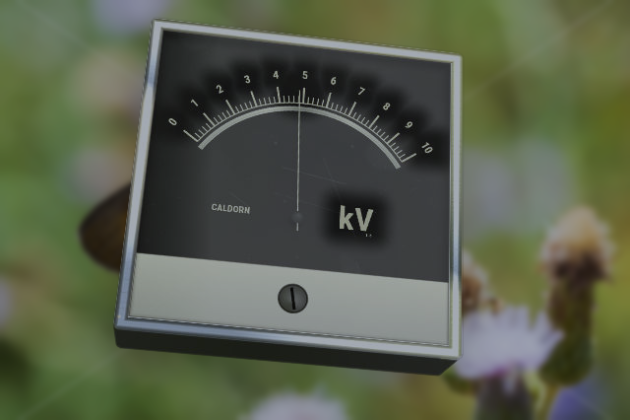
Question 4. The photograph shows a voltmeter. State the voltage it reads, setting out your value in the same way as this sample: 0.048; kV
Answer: 4.8; kV
